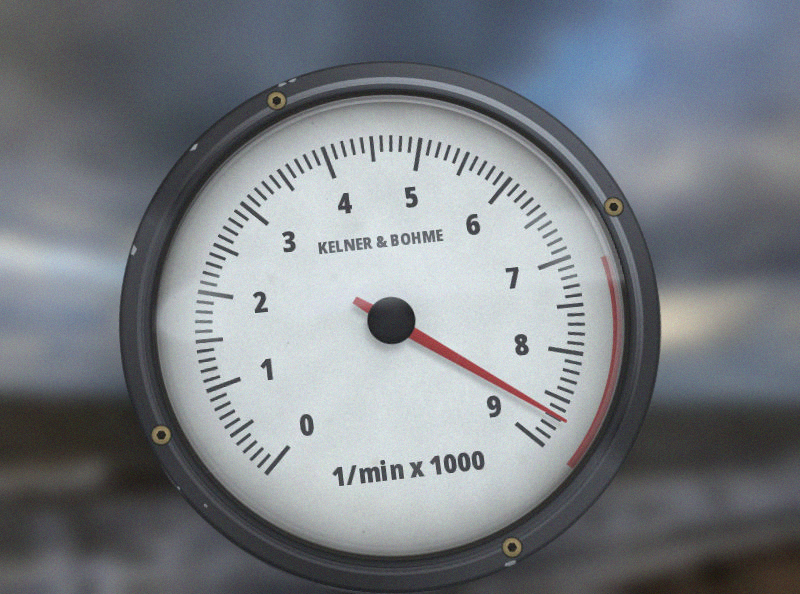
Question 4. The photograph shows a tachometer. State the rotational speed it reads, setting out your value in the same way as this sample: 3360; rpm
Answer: 8700; rpm
